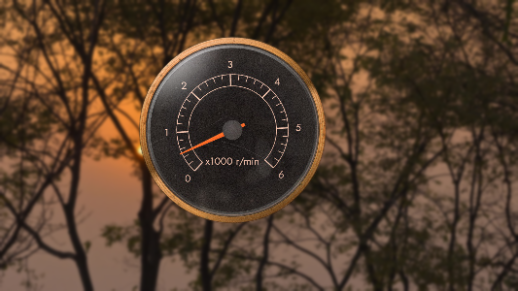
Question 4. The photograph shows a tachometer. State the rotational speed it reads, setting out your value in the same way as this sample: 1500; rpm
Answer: 500; rpm
